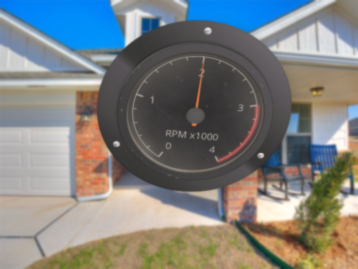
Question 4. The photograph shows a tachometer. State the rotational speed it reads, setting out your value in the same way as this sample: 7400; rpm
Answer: 2000; rpm
